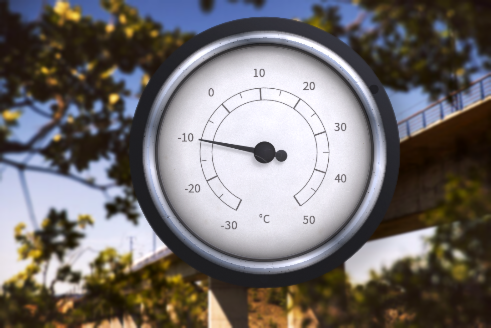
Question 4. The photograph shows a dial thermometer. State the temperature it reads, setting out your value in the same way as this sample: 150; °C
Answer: -10; °C
